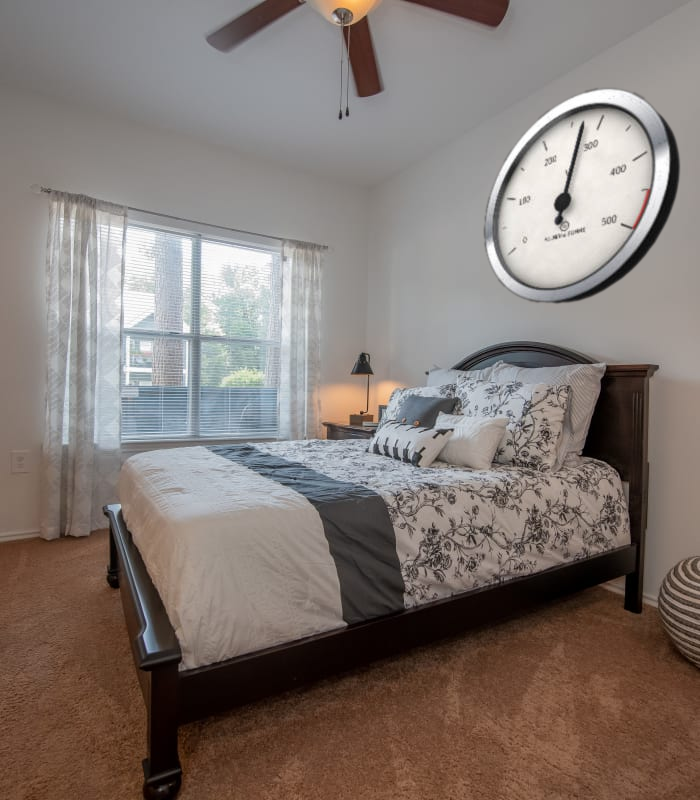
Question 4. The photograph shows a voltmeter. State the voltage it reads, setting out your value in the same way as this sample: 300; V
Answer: 275; V
